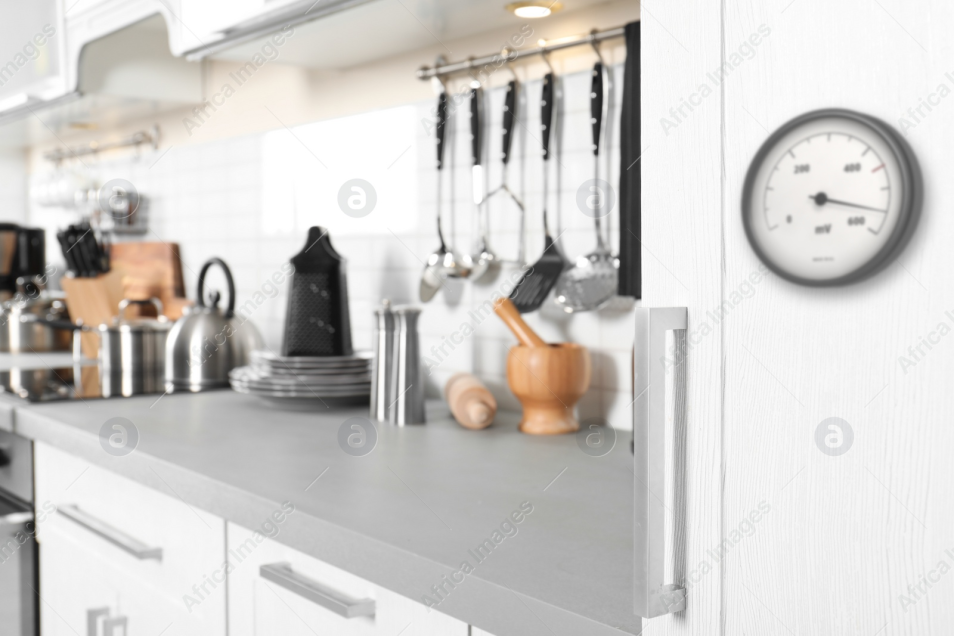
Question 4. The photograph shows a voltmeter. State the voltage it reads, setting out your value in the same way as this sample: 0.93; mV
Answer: 550; mV
